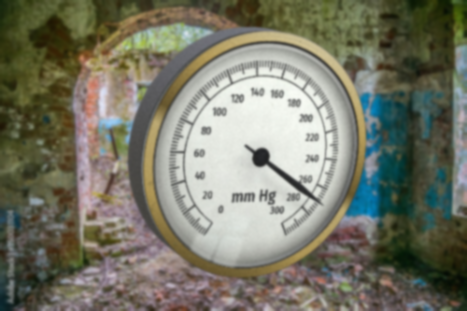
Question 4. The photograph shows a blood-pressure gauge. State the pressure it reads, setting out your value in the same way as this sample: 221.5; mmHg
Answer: 270; mmHg
